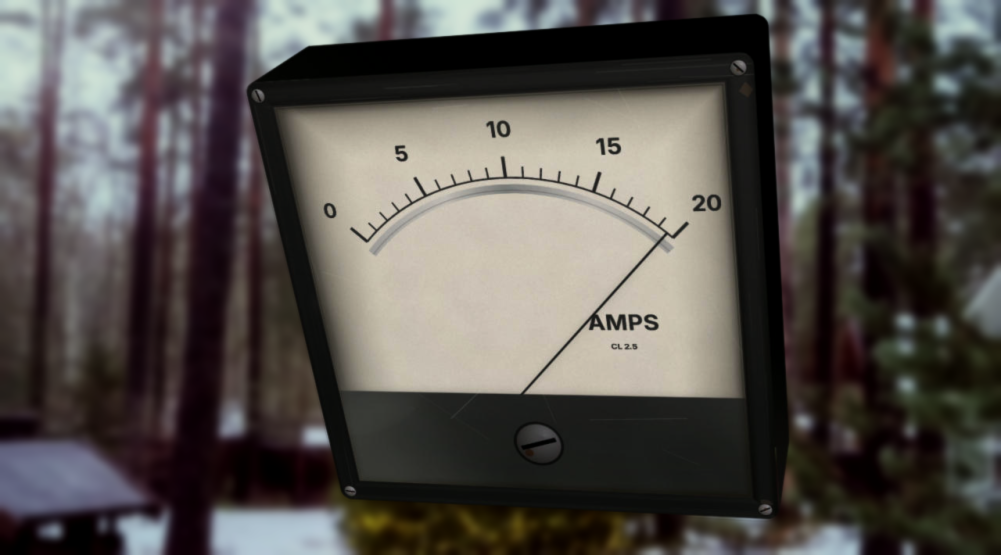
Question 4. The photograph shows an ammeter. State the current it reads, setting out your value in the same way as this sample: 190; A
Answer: 19.5; A
